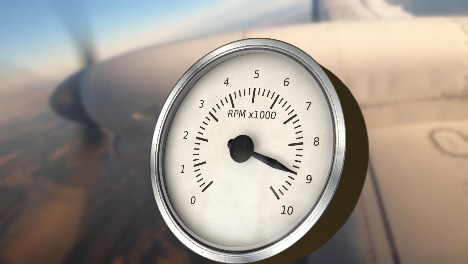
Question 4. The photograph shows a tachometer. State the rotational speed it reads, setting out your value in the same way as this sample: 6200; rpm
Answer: 9000; rpm
